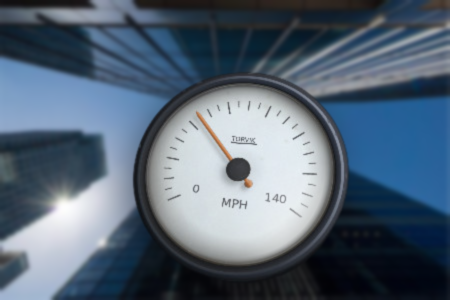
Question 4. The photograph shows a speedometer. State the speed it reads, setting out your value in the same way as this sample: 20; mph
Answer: 45; mph
